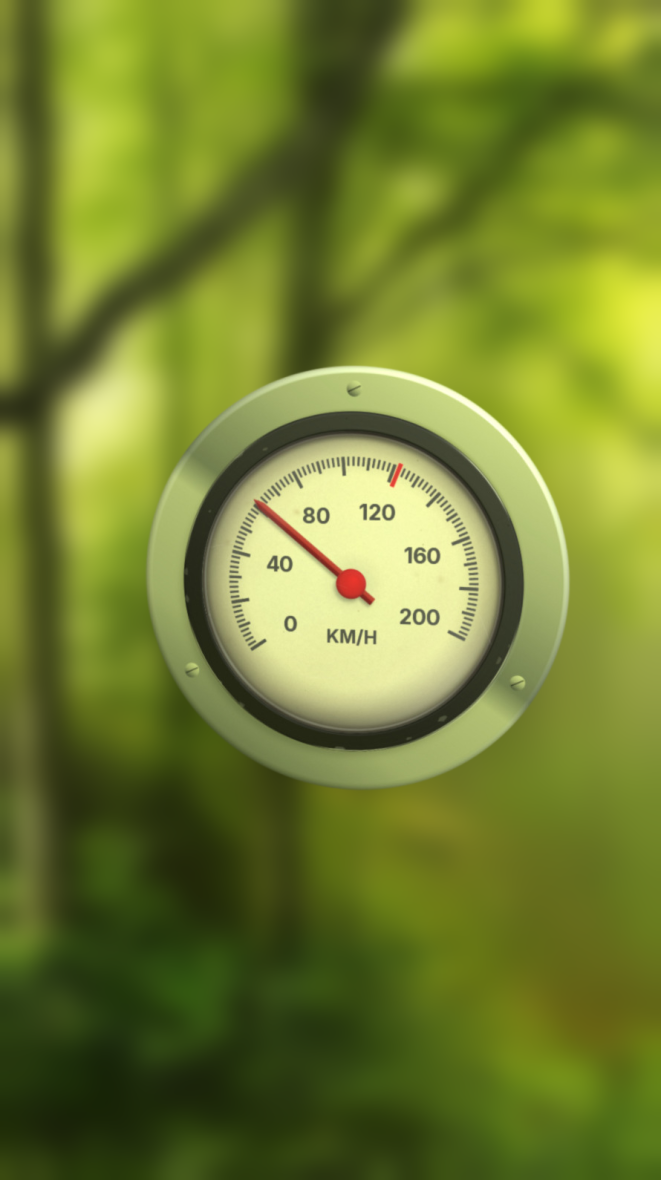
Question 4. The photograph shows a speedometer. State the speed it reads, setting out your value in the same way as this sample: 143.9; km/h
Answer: 62; km/h
